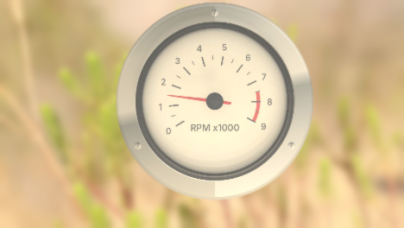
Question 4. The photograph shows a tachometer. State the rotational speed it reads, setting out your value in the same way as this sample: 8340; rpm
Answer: 1500; rpm
